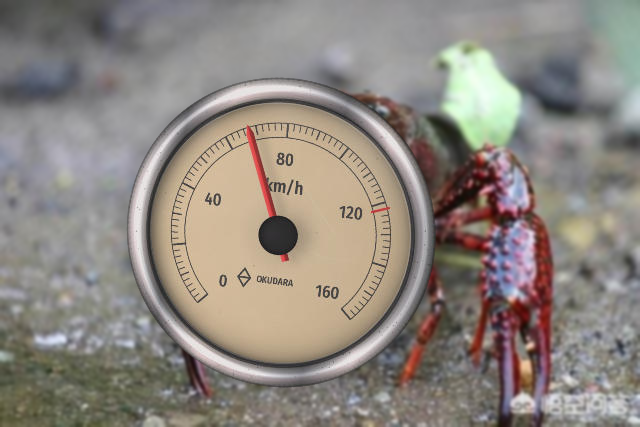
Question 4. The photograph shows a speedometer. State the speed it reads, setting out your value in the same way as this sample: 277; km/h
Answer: 68; km/h
